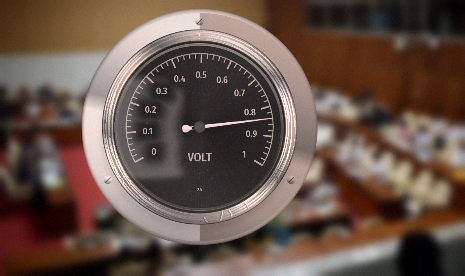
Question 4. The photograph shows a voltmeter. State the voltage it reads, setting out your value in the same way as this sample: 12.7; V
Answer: 0.84; V
